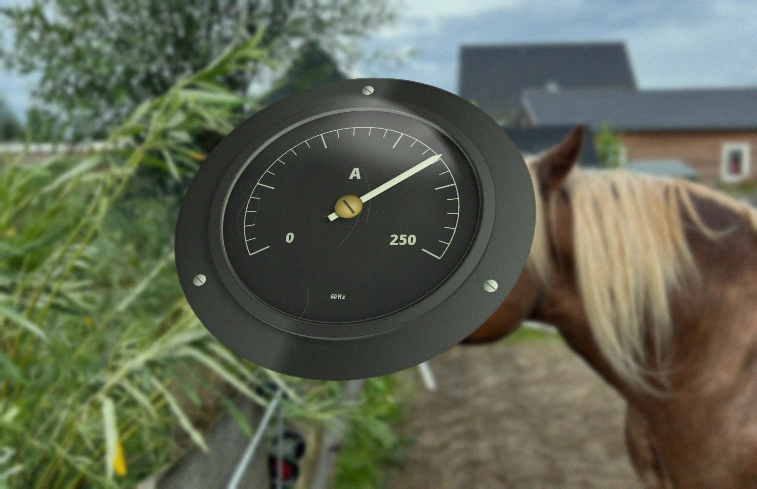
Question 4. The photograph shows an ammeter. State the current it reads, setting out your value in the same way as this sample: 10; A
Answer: 180; A
